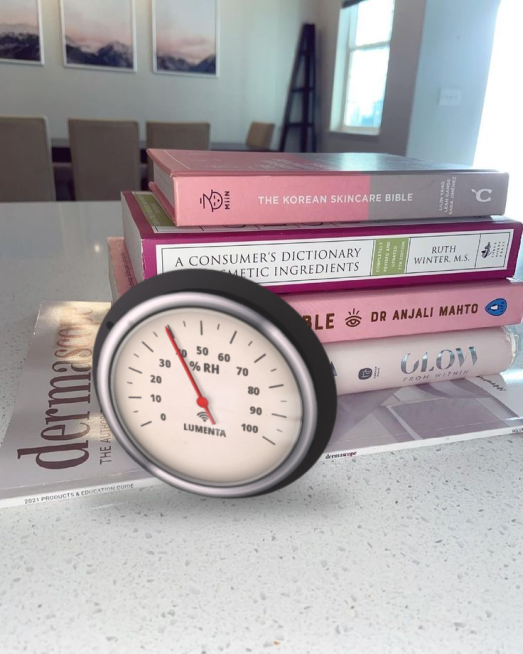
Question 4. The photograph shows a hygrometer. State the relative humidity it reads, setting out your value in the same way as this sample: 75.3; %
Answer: 40; %
